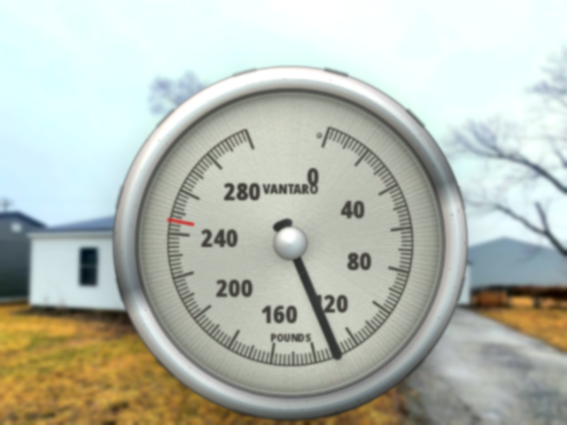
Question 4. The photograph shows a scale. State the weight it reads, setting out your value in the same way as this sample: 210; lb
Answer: 130; lb
